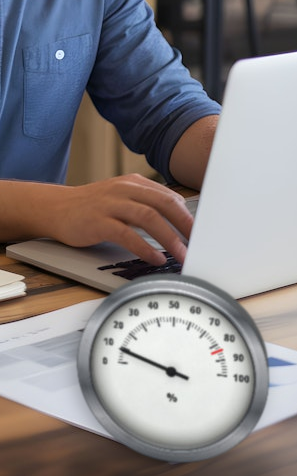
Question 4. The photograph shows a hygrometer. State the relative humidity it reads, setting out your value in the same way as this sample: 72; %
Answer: 10; %
